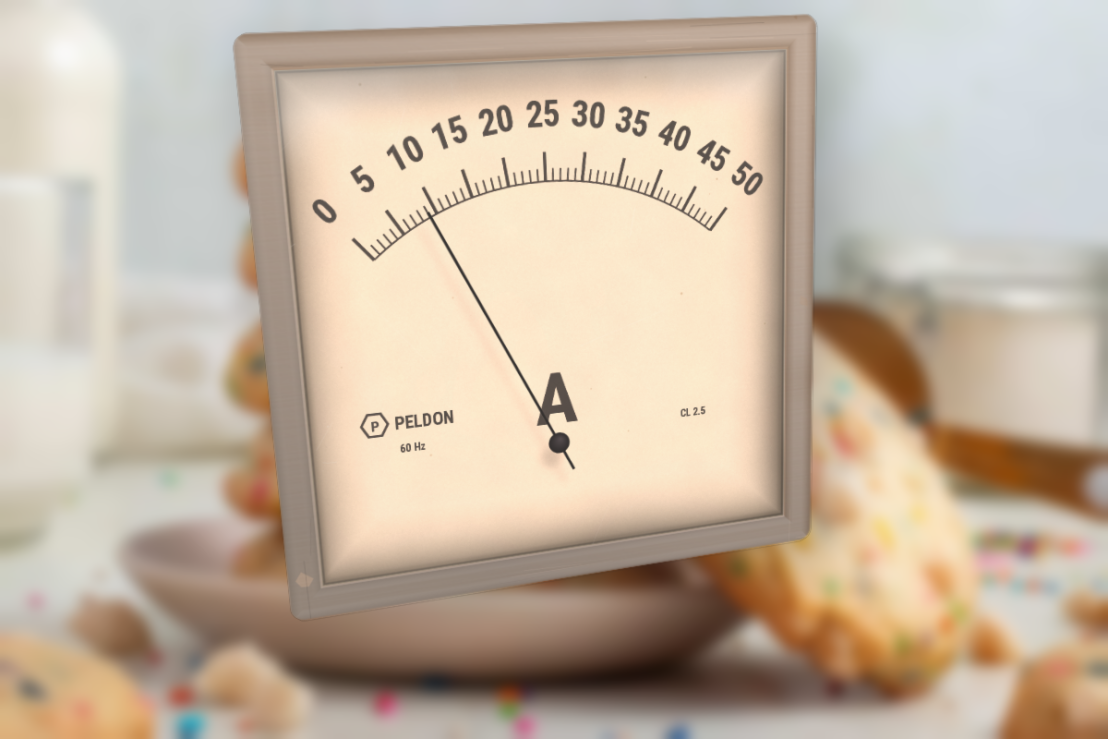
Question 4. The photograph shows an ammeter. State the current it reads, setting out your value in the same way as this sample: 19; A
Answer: 9; A
